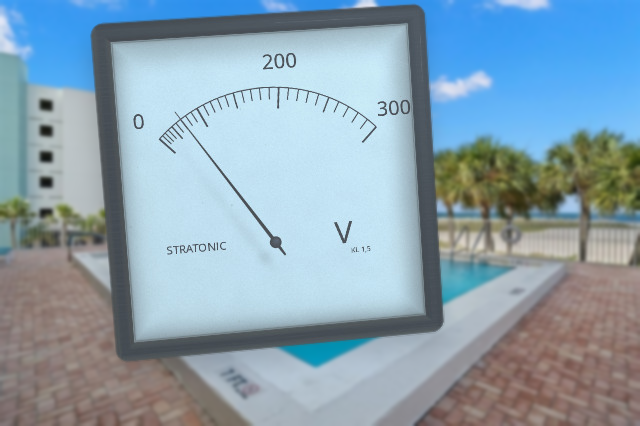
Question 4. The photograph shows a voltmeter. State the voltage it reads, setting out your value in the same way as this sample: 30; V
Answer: 70; V
